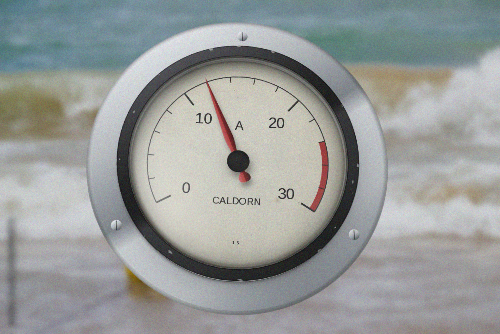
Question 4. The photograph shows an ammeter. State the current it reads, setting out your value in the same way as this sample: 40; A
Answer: 12; A
